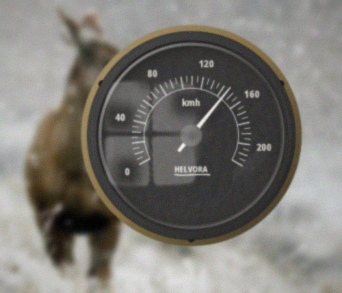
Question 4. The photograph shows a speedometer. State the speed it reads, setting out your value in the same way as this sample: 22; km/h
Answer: 145; km/h
